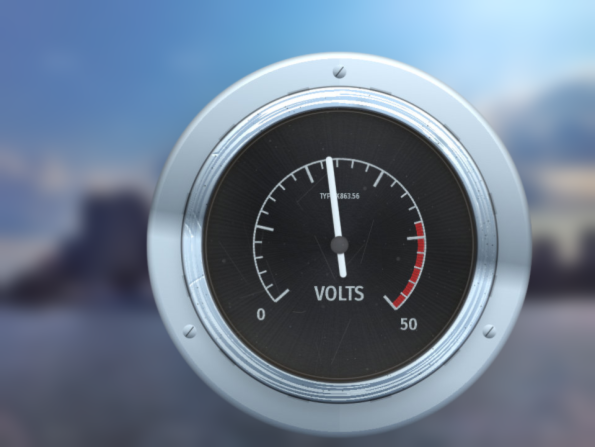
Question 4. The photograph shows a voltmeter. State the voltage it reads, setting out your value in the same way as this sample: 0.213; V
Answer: 23; V
